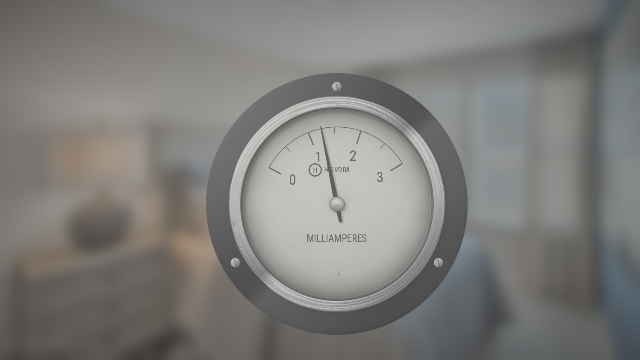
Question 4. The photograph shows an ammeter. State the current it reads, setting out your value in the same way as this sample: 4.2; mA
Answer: 1.25; mA
